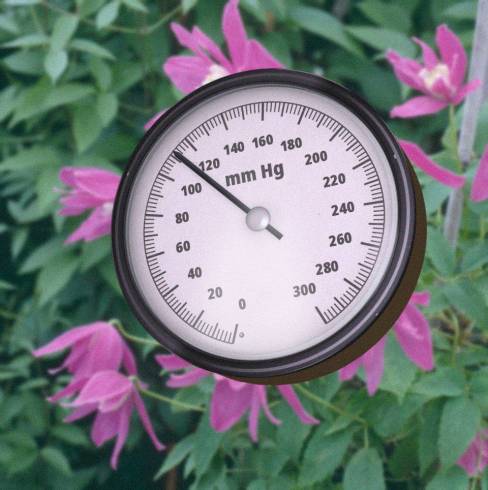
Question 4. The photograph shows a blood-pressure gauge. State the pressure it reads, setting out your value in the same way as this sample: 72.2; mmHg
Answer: 112; mmHg
